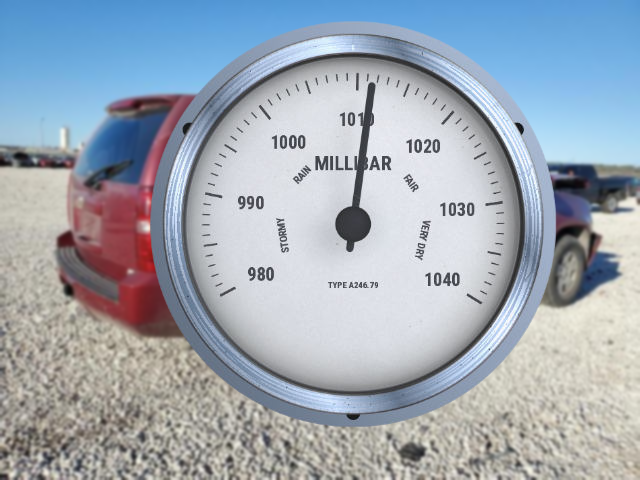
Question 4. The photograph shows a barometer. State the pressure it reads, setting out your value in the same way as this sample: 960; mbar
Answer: 1011.5; mbar
